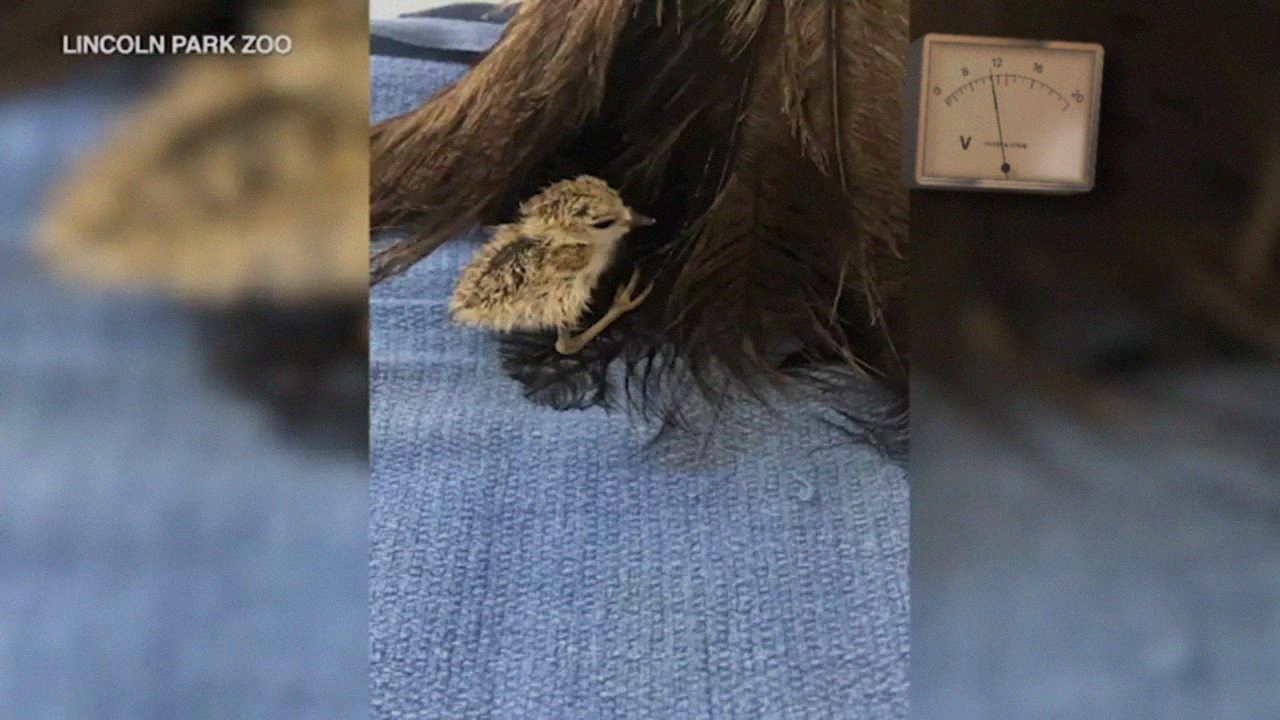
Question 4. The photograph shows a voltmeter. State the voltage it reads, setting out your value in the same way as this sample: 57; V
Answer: 11; V
